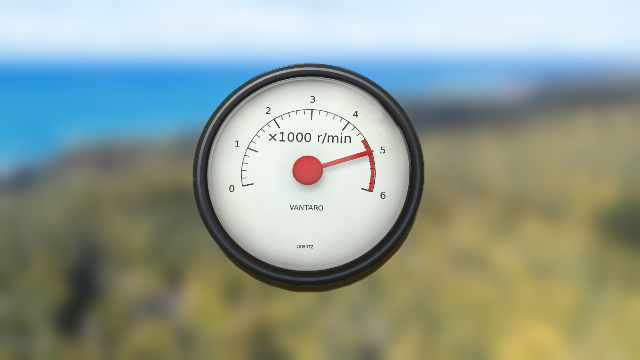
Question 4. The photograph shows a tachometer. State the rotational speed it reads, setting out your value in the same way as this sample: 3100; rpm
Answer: 5000; rpm
